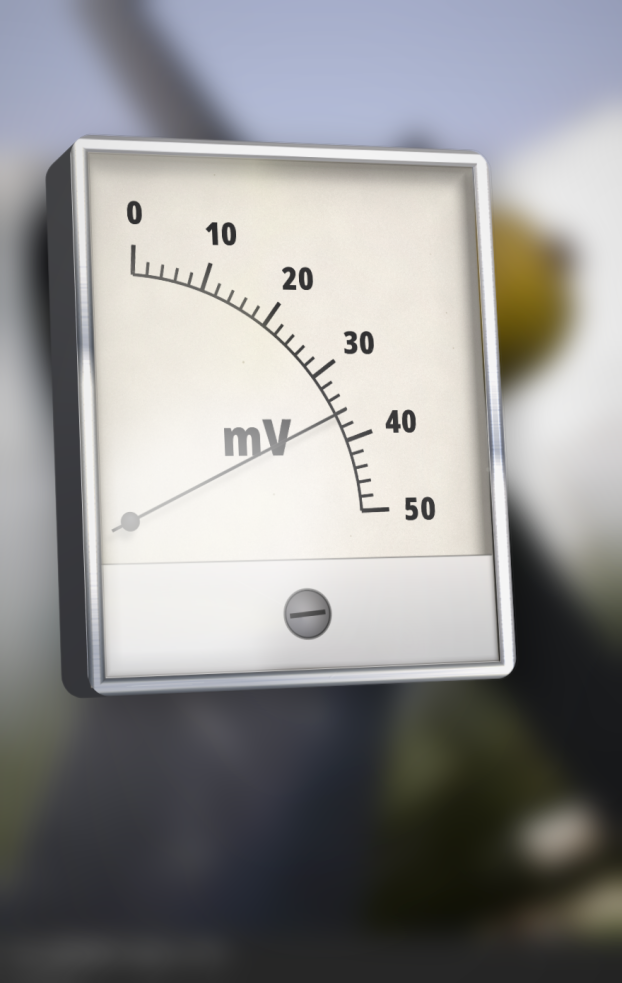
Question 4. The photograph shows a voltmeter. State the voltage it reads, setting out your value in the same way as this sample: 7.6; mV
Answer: 36; mV
